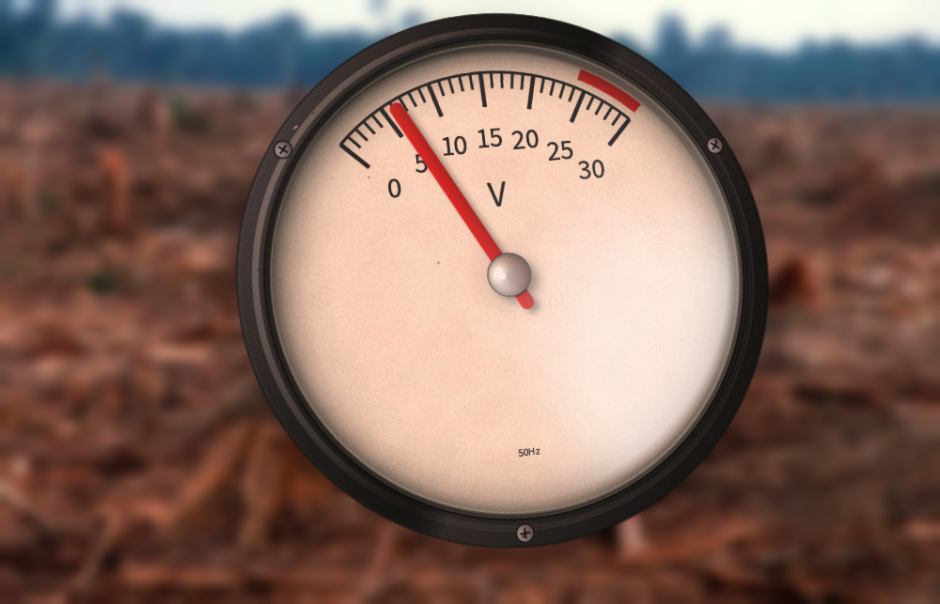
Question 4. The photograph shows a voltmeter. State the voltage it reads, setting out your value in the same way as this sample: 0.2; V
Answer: 6; V
